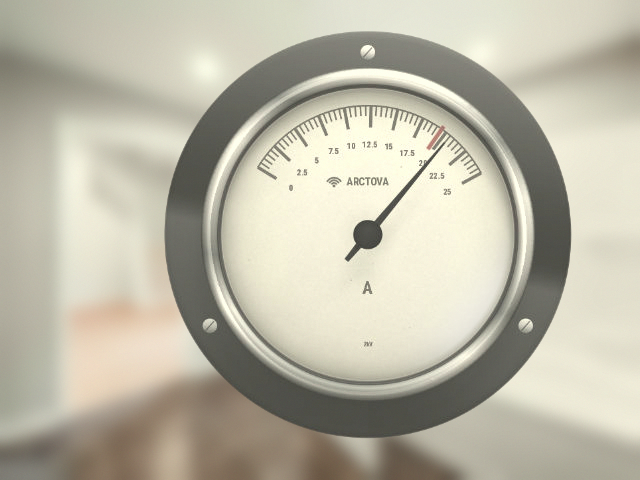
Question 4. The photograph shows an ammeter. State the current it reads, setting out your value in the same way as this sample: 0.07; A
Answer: 20.5; A
